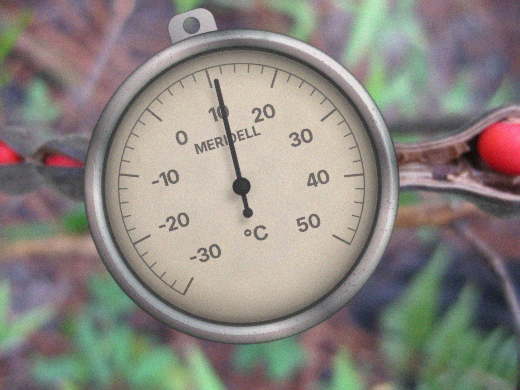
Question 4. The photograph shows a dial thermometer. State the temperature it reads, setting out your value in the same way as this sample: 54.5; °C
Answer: 11; °C
